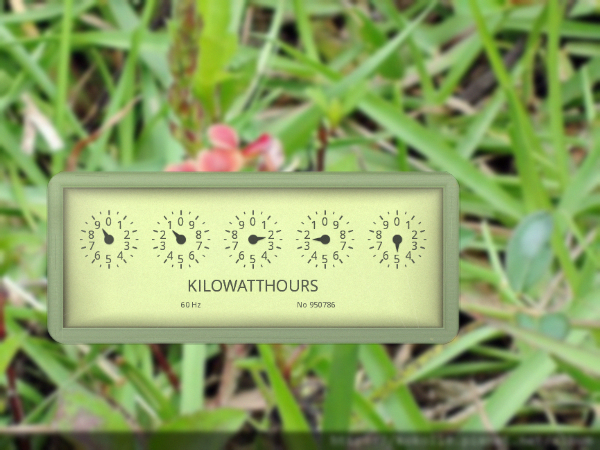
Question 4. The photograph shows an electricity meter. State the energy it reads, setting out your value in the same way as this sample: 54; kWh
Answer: 91225; kWh
